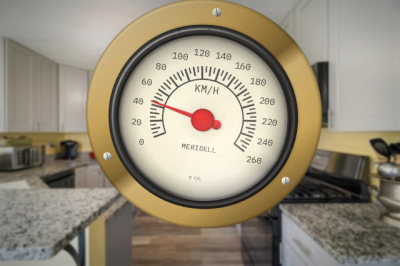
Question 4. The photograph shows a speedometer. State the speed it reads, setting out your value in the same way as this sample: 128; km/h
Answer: 45; km/h
